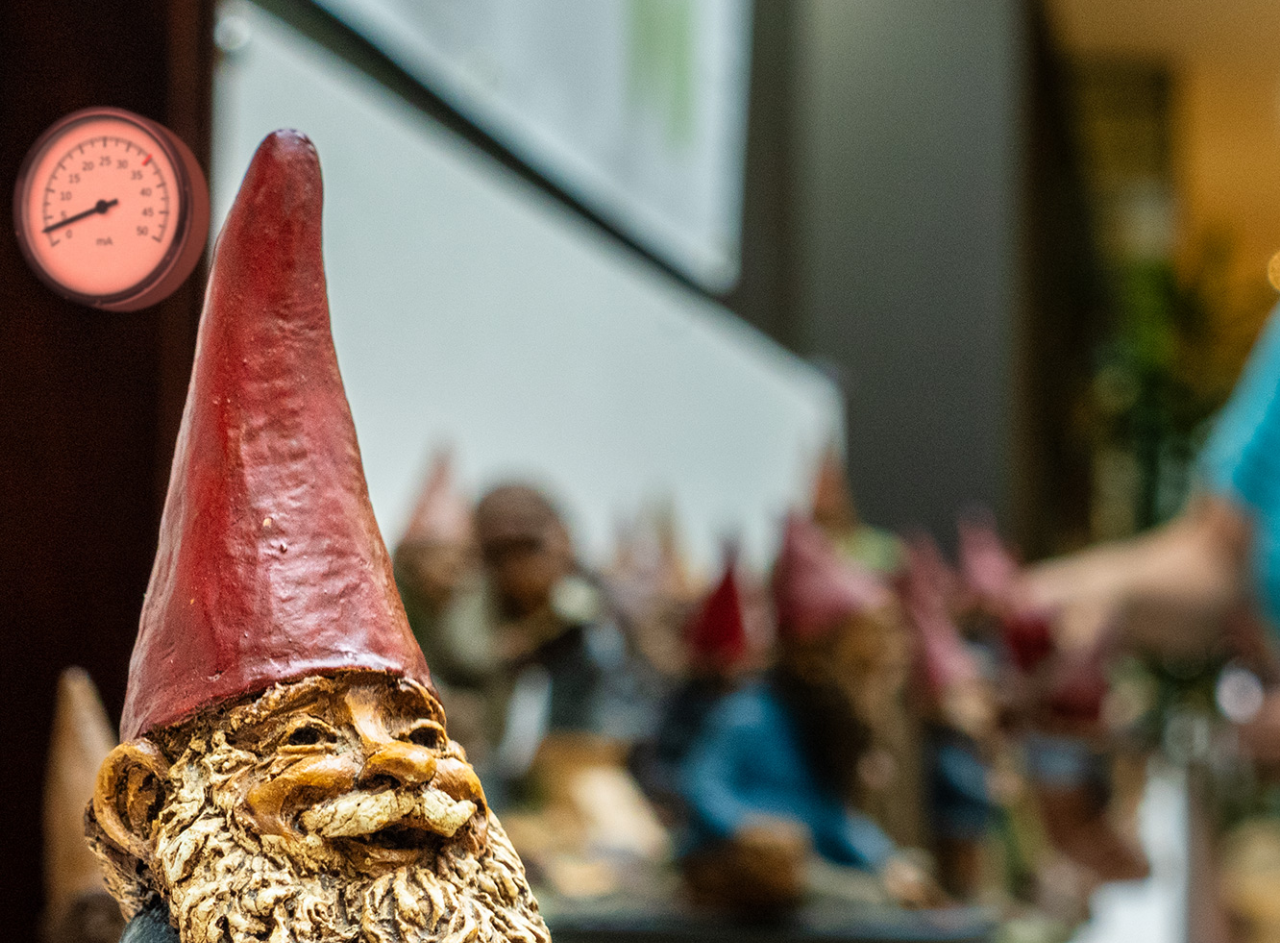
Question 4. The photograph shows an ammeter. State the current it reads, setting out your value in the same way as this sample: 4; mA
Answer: 2.5; mA
